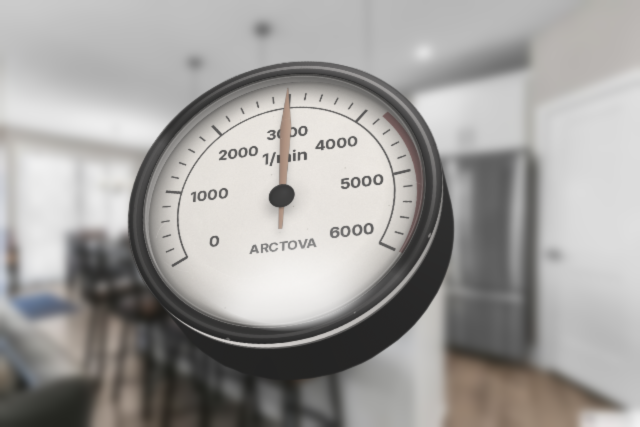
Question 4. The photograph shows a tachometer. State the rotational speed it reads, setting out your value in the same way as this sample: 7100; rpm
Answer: 3000; rpm
